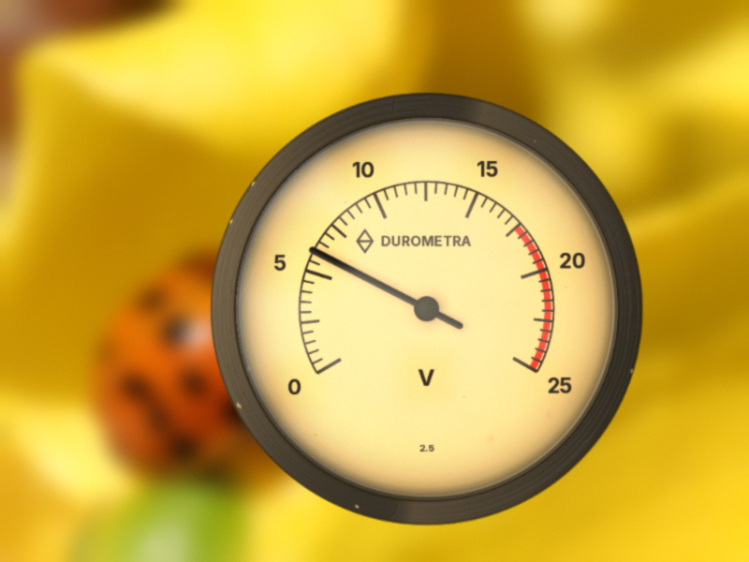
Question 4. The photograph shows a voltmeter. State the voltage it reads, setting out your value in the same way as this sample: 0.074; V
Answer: 6; V
